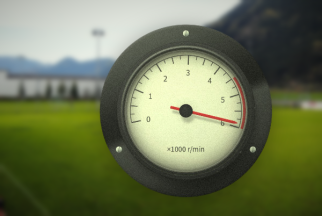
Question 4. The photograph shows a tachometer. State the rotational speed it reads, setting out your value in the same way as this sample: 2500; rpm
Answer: 5875; rpm
